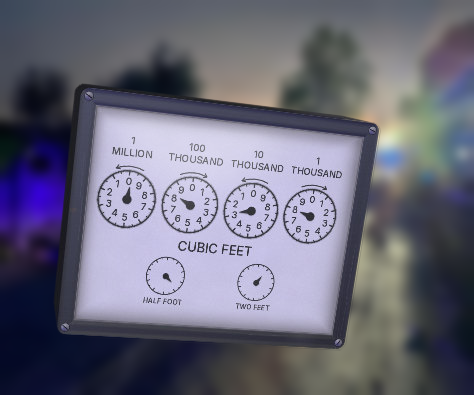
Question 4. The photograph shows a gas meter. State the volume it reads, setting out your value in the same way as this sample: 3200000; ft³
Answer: 982800; ft³
